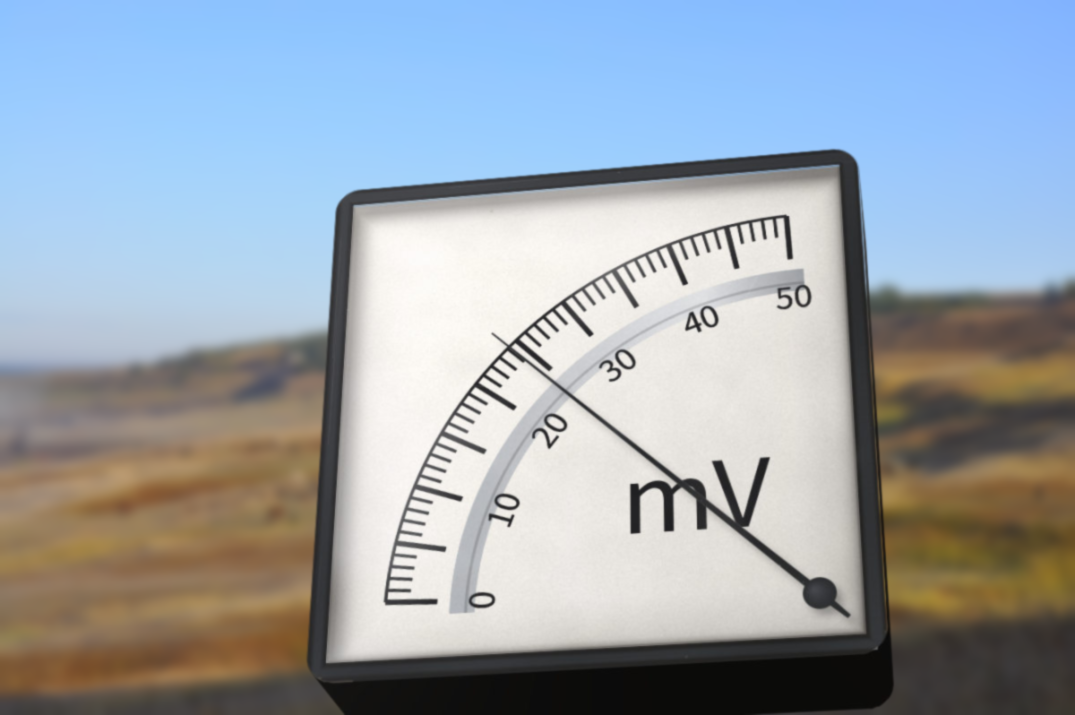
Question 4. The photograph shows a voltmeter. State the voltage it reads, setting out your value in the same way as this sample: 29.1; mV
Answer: 24; mV
